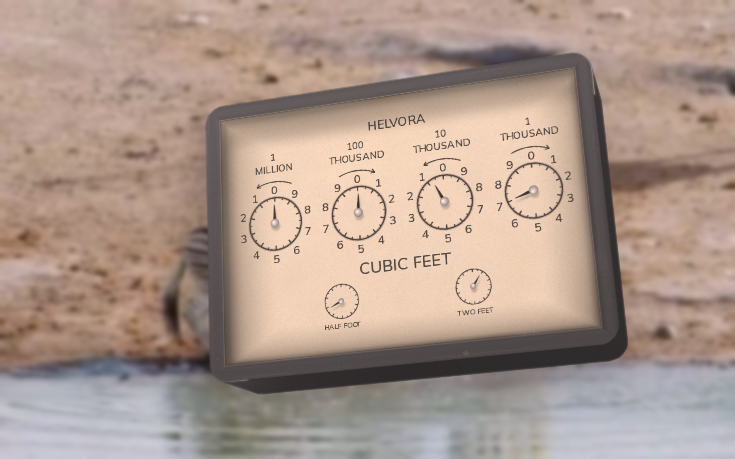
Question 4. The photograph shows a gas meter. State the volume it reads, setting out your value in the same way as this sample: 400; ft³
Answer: 700; ft³
